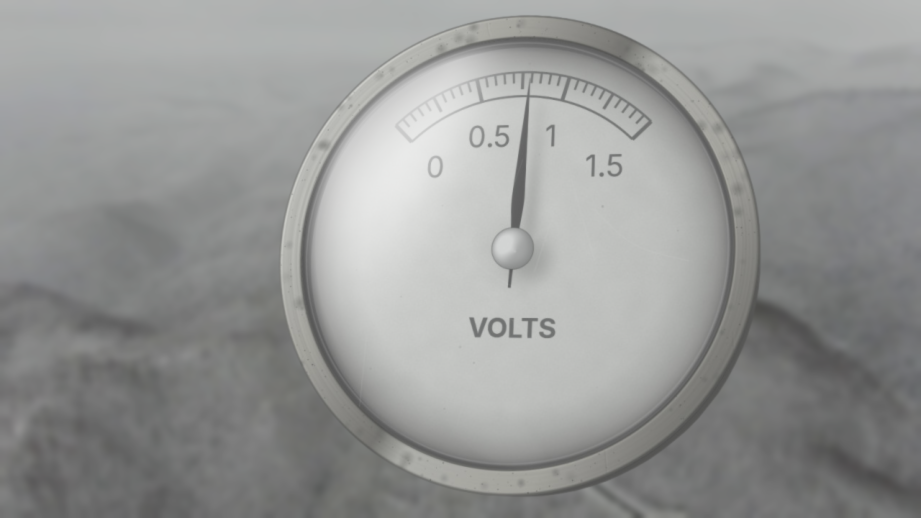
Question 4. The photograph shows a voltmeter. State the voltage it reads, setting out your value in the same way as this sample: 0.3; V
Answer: 0.8; V
